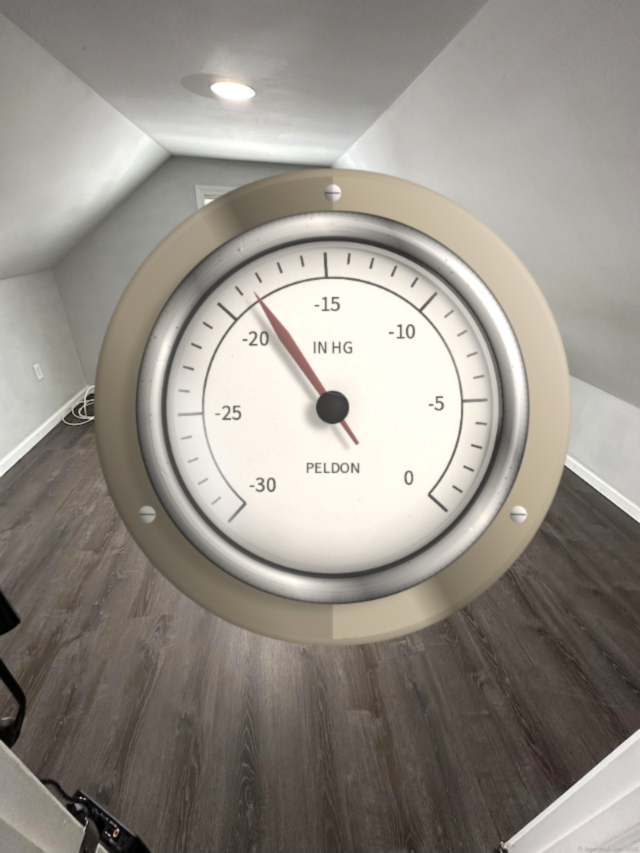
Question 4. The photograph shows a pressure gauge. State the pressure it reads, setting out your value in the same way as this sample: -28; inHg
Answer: -18.5; inHg
